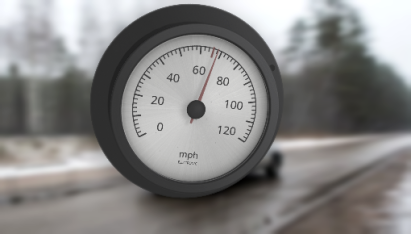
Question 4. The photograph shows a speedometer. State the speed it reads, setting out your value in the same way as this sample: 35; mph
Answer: 68; mph
